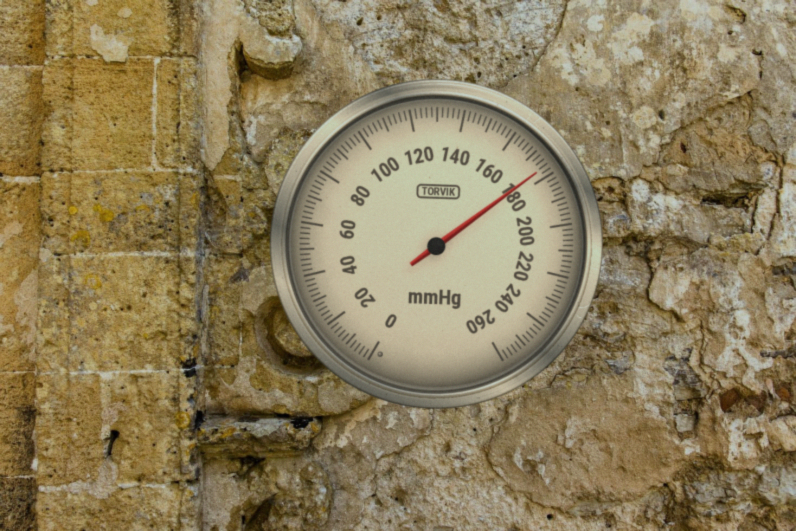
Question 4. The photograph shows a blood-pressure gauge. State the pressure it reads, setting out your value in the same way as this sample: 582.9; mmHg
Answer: 176; mmHg
